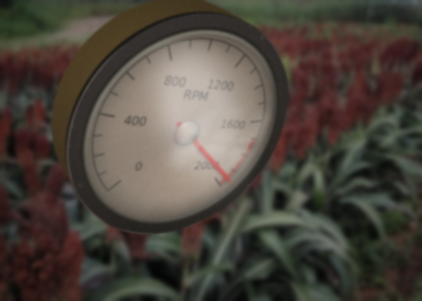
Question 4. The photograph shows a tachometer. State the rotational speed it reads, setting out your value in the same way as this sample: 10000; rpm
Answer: 1950; rpm
